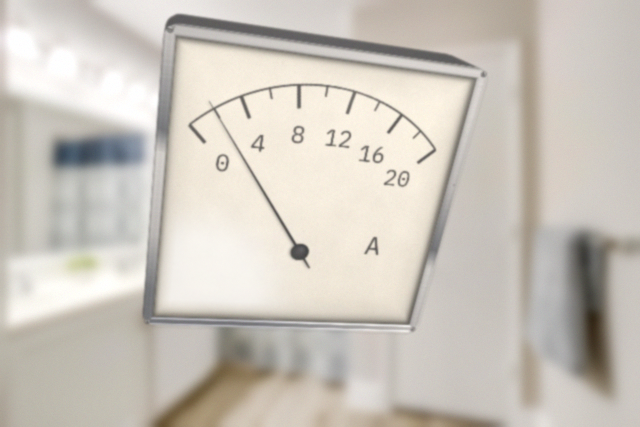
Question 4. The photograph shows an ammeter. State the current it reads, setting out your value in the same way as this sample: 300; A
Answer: 2; A
